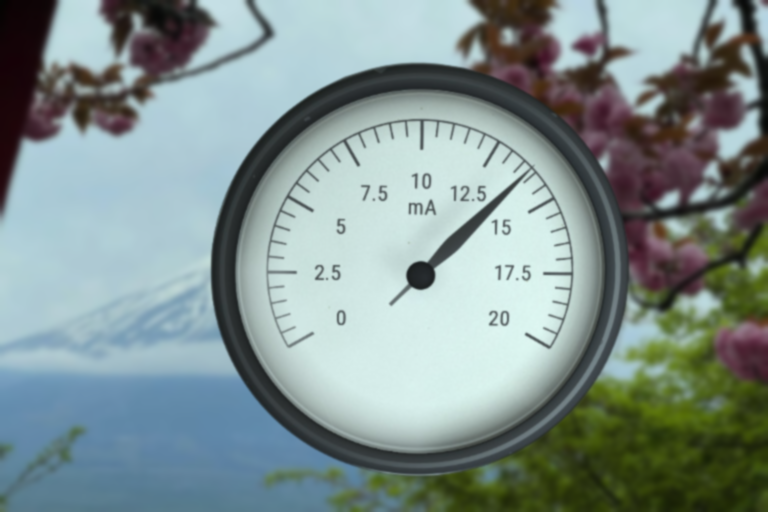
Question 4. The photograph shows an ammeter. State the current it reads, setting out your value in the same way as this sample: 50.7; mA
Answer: 13.75; mA
